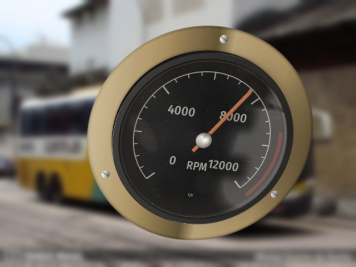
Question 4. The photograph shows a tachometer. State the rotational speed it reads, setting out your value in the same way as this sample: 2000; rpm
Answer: 7500; rpm
